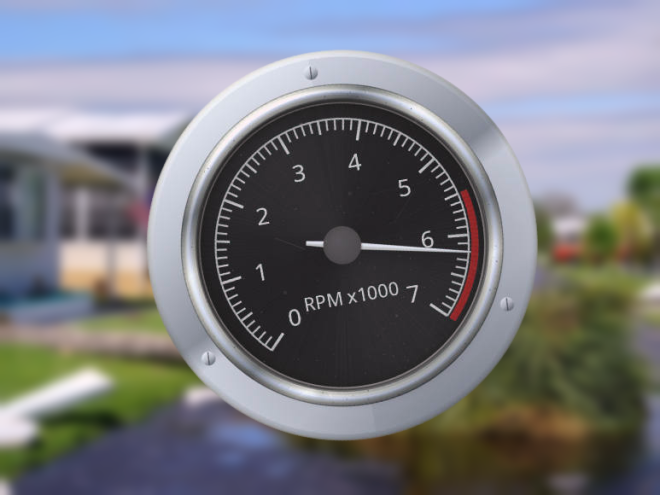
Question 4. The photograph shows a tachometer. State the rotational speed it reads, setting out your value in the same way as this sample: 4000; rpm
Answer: 6200; rpm
